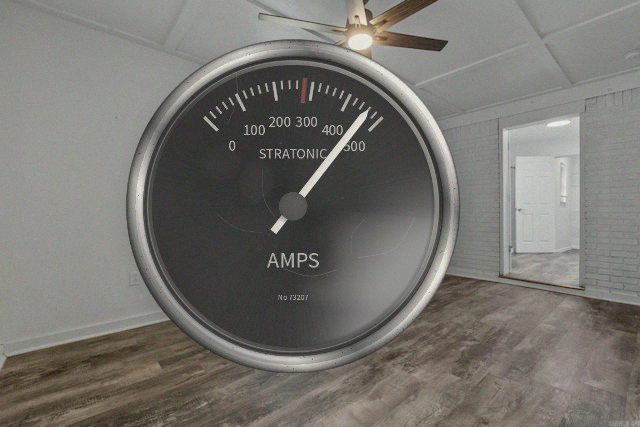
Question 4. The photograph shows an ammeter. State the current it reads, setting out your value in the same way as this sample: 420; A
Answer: 460; A
